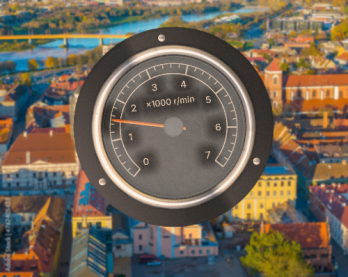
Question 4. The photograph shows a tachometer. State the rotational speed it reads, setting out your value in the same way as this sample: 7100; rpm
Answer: 1500; rpm
